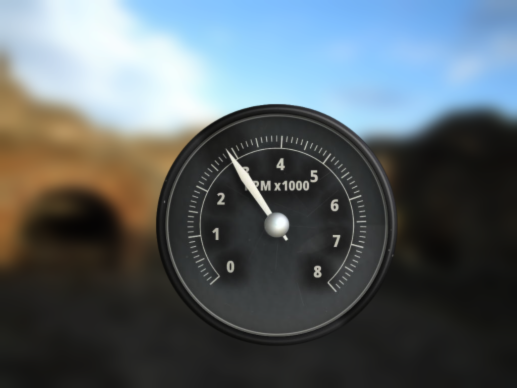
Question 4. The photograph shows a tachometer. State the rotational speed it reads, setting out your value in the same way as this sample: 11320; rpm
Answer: 2900; rpm
